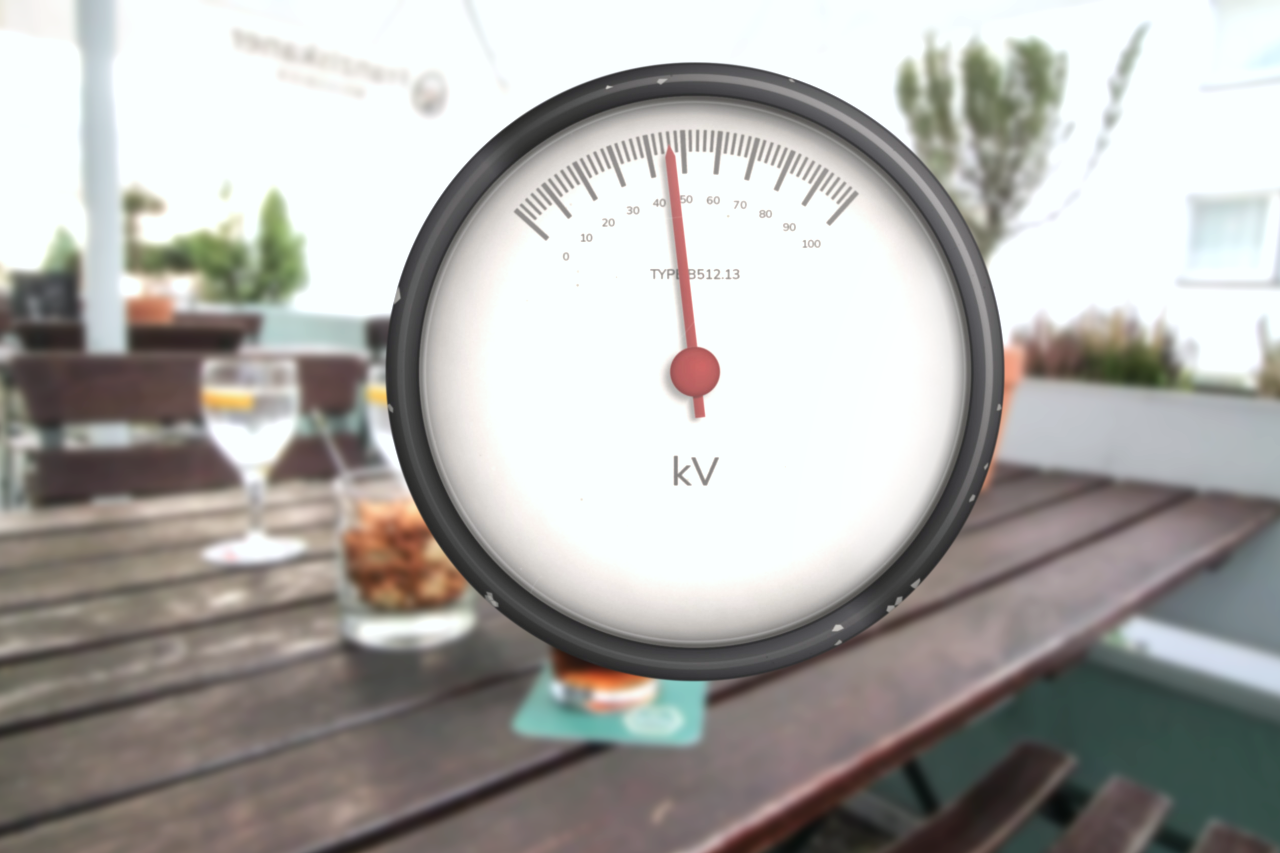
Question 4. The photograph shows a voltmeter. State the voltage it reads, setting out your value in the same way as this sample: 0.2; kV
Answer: 46; kV
